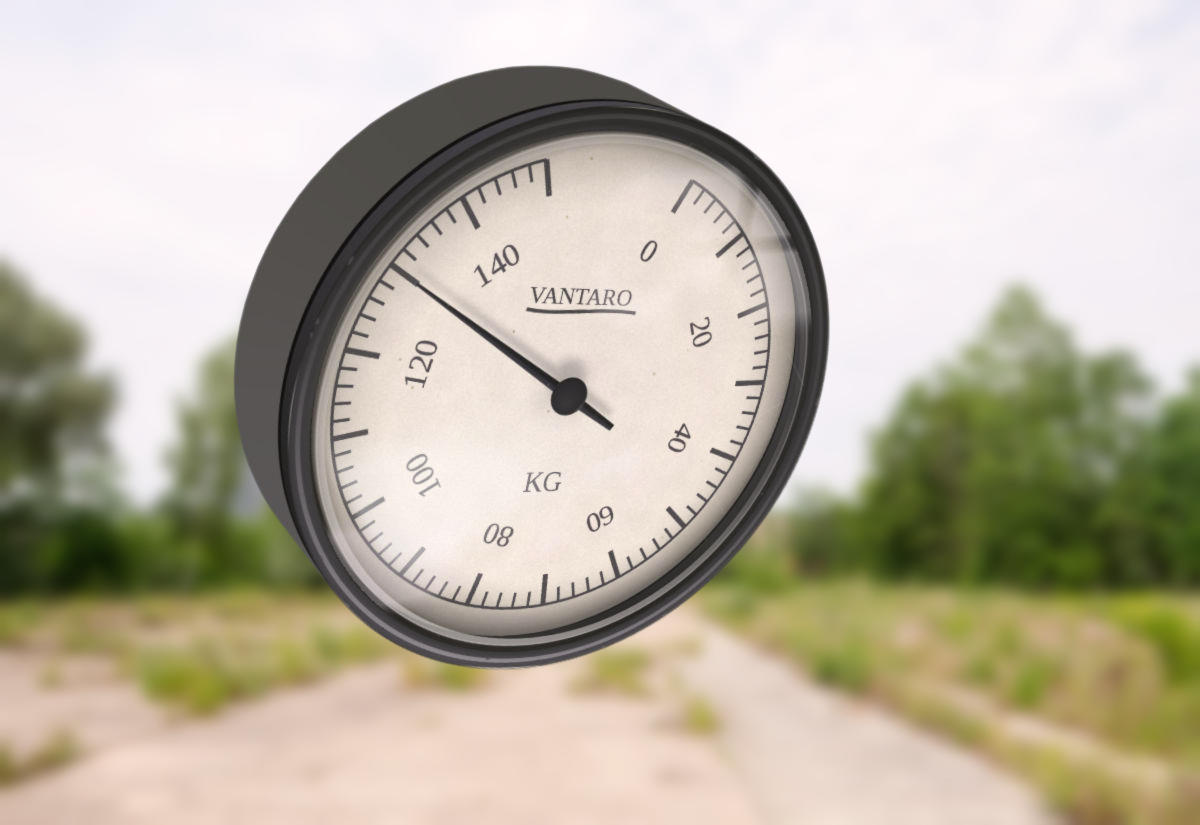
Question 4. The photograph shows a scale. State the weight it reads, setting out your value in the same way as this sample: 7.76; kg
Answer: 130; kg
